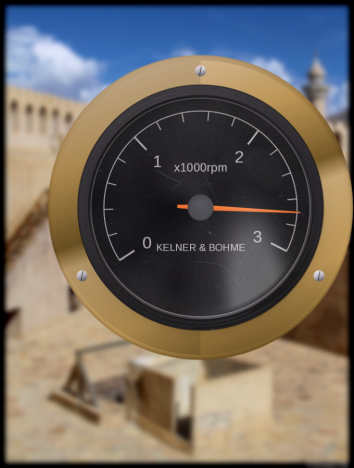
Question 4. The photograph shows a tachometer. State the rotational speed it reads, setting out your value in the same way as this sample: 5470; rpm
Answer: 2700; rpm
